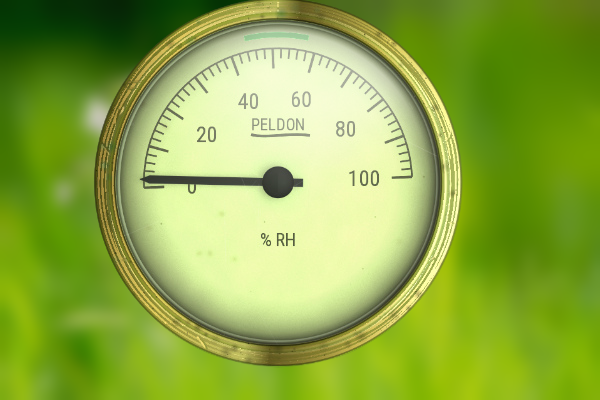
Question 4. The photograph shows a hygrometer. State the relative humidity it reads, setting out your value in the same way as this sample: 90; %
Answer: 2; %
